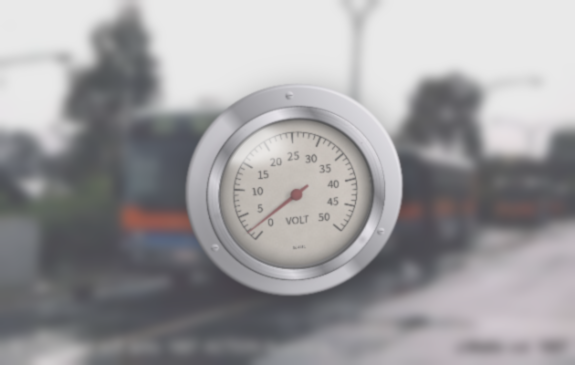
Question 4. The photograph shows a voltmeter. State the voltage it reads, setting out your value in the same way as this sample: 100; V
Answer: 2; V
